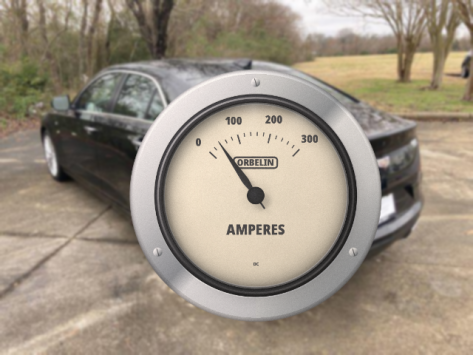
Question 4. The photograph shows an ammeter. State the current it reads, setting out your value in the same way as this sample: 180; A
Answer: 40; A
